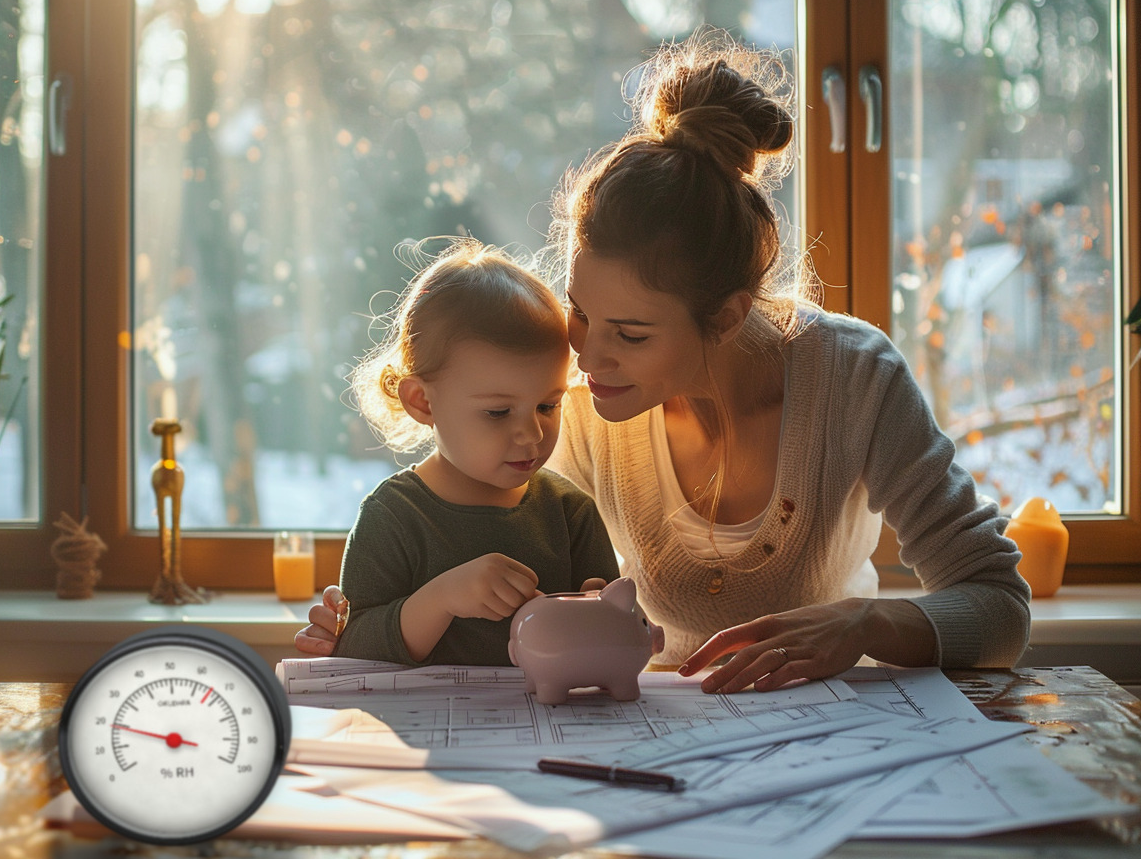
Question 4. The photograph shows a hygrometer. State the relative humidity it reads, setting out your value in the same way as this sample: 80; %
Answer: 20; %
